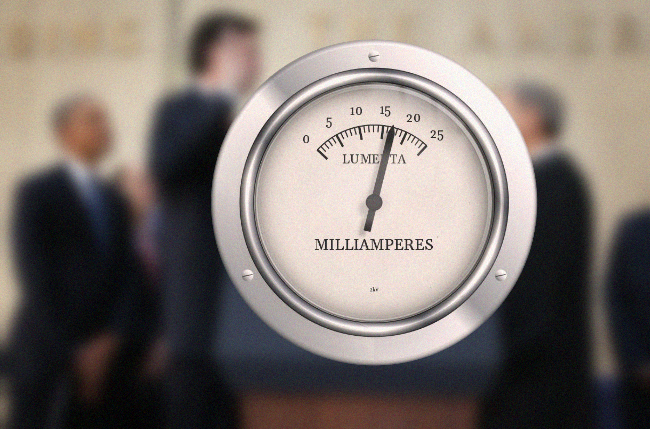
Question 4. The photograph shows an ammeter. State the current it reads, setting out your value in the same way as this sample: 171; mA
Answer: 17; mA
